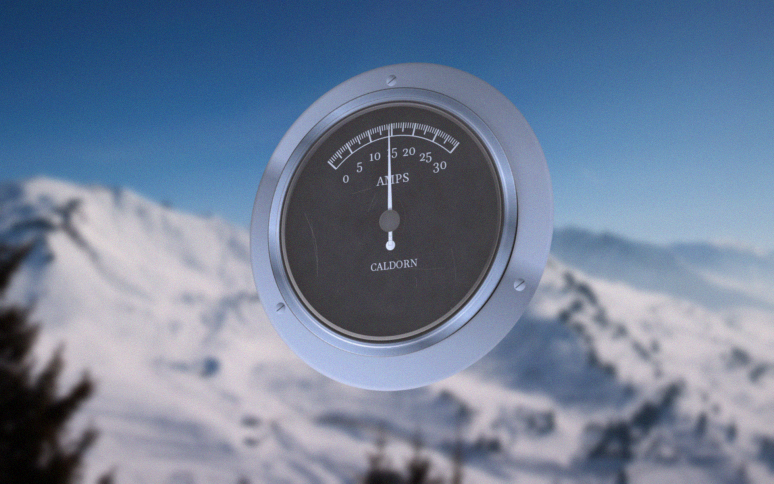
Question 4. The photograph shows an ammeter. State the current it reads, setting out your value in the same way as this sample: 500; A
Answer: 15; A
